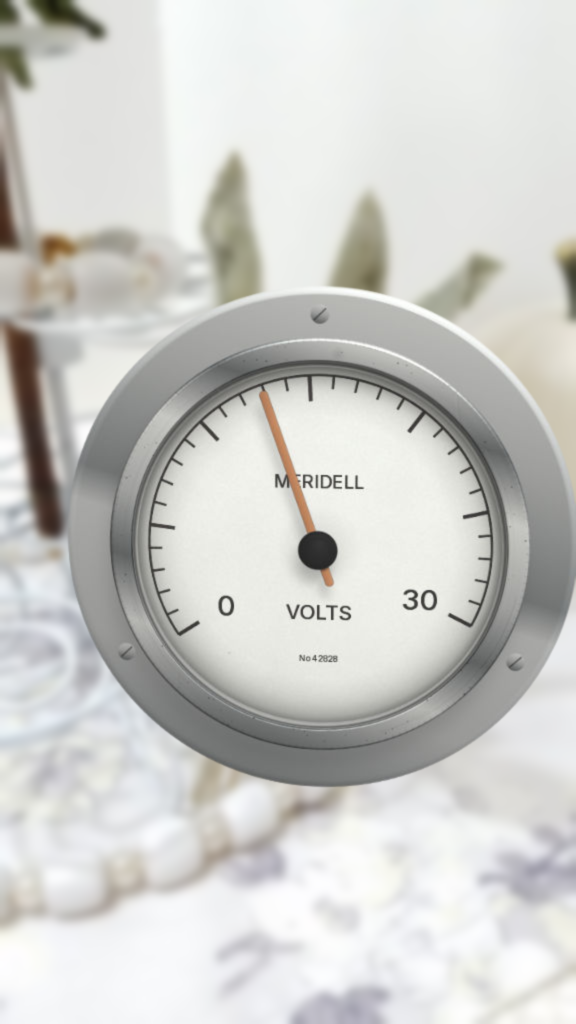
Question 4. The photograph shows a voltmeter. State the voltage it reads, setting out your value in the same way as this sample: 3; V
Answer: 13; V
